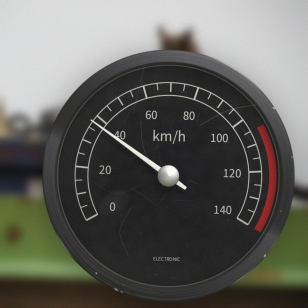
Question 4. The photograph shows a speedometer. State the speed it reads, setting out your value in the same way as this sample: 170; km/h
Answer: 37.5; km/h
